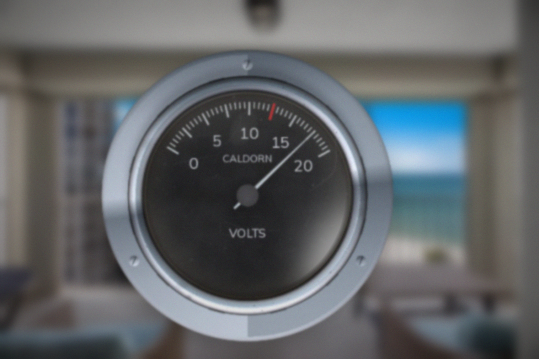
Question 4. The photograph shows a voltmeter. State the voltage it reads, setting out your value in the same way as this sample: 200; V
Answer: 17.5; V
